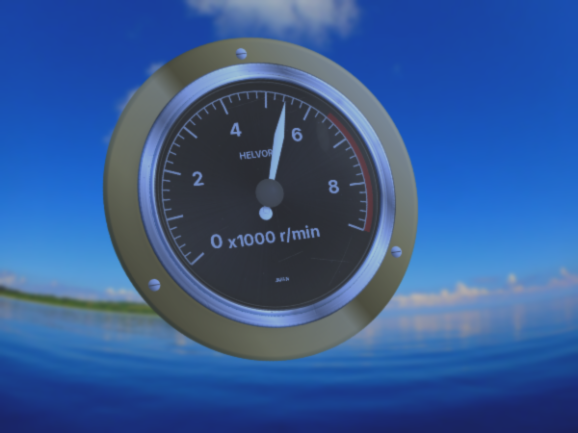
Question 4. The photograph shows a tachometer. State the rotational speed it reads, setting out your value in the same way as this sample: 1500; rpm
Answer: 5400; rpm
